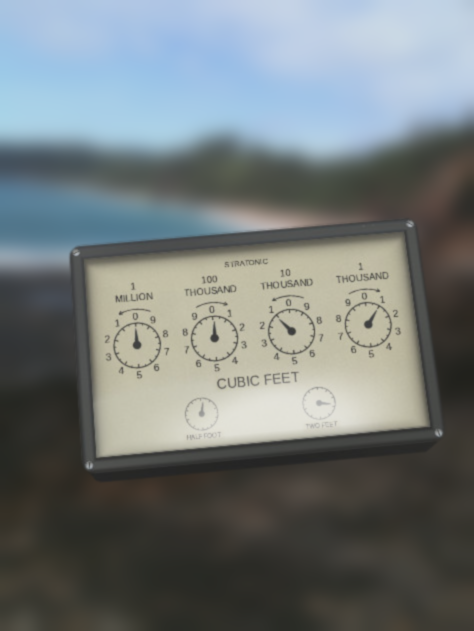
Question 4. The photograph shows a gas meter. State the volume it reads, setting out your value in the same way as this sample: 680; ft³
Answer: 1100; ft³
